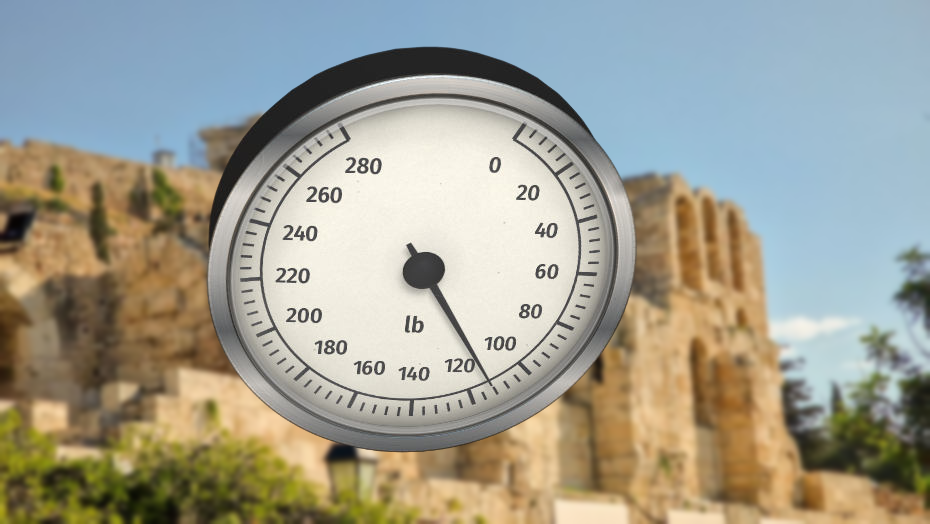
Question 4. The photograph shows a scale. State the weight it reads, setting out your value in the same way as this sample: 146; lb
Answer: 112; lb
